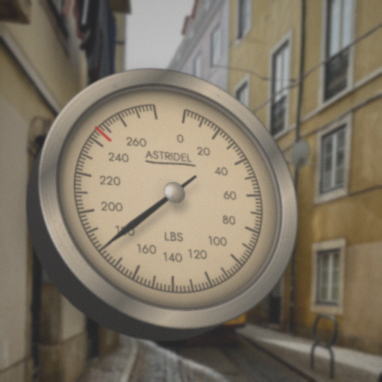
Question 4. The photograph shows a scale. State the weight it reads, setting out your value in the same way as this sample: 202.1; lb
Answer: 180; lb
